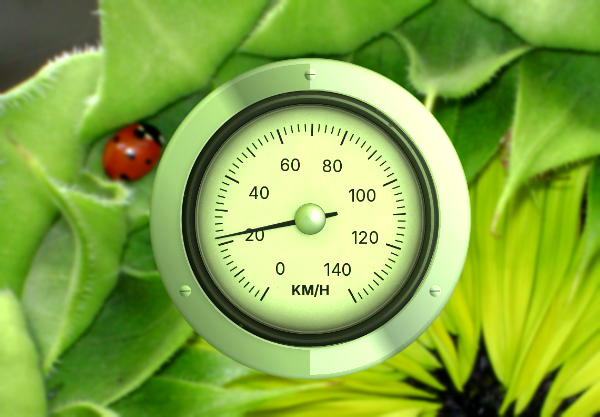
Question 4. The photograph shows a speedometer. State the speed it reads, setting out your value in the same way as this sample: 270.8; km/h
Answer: 22; km/h
